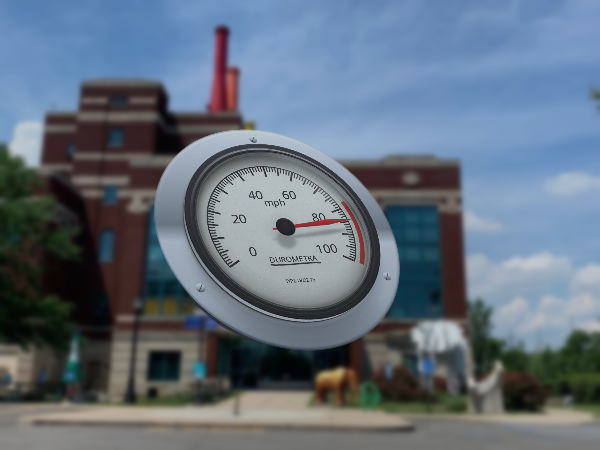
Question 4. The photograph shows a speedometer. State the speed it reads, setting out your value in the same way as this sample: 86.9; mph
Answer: 85; mph
